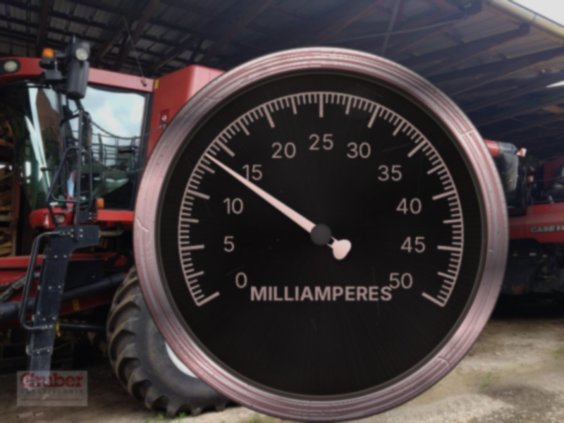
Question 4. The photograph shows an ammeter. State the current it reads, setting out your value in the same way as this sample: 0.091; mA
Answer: 13.5; mA
